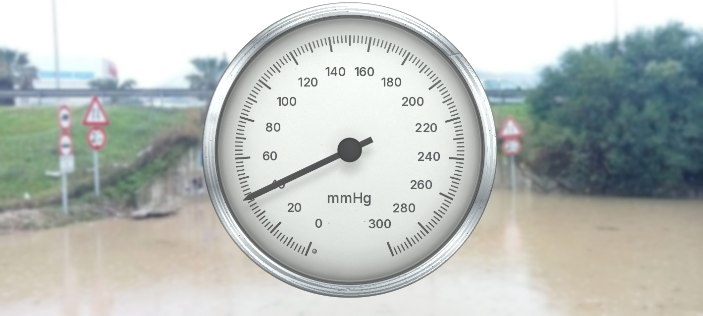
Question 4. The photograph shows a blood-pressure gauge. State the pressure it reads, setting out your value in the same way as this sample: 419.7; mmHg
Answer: 40; mmHg
